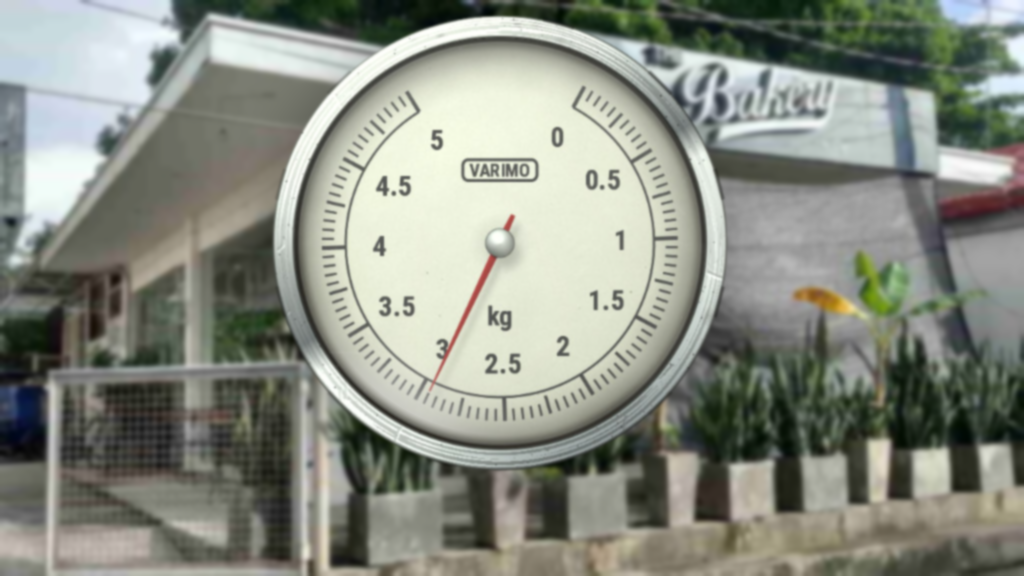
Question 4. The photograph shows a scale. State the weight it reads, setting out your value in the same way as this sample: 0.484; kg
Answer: 2.95; kg
